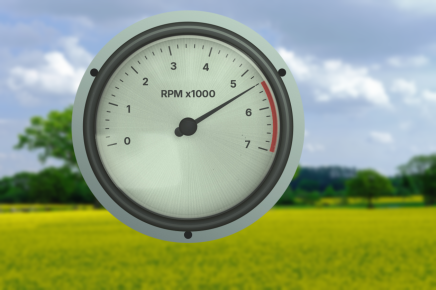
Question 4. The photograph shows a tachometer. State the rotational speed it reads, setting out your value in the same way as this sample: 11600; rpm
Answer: 5400; rpm
